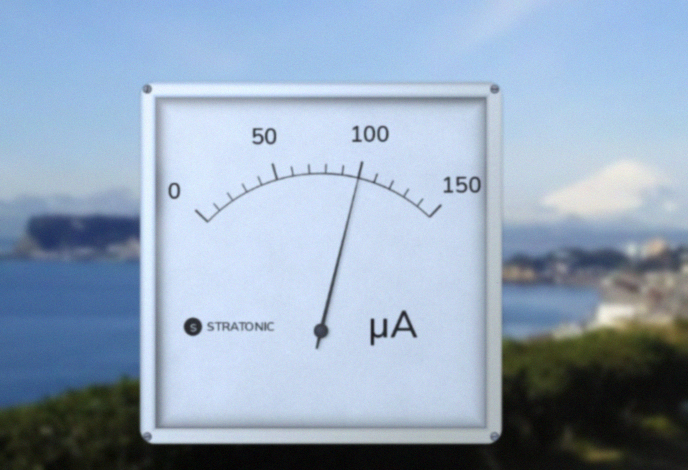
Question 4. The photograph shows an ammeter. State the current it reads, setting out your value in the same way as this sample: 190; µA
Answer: 100; µA
